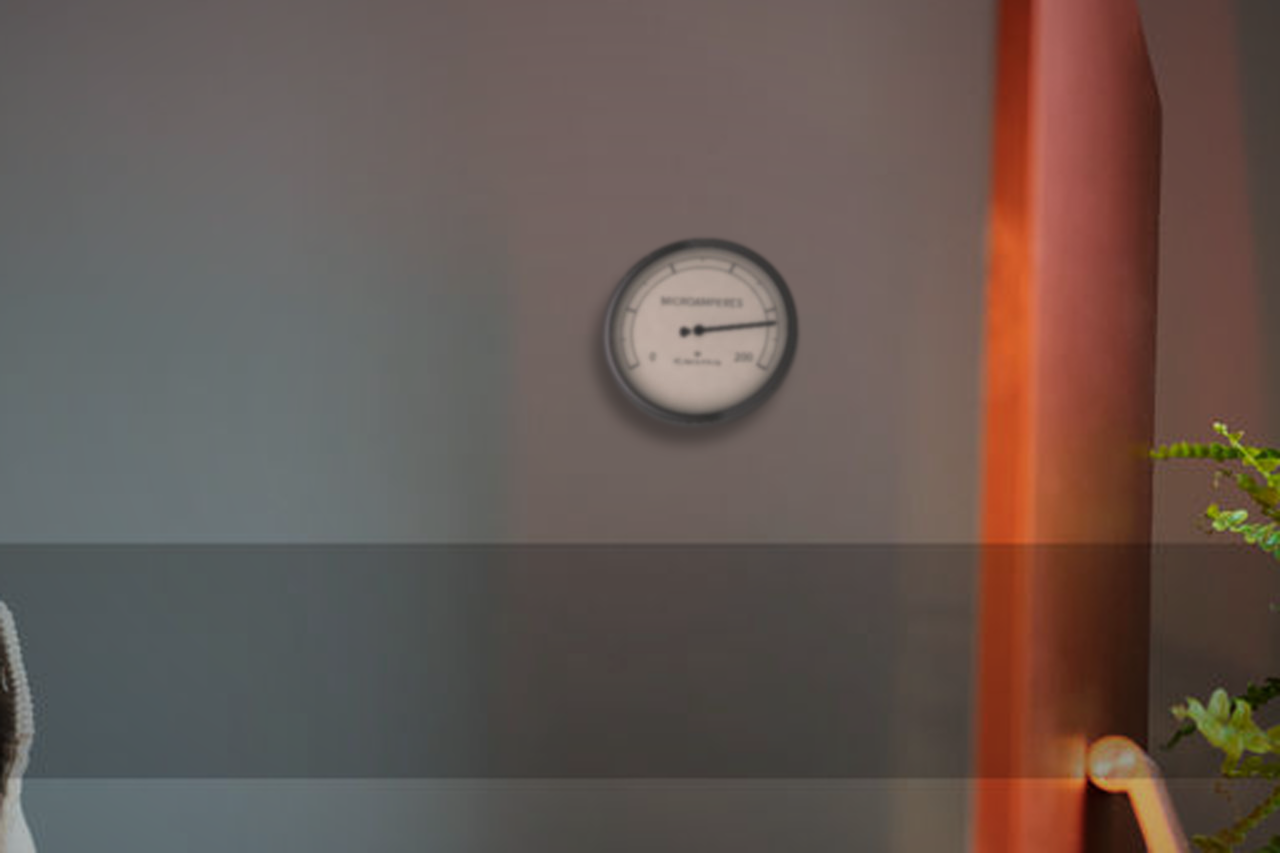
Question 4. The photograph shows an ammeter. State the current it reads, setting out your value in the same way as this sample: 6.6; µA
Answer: 170; µA
